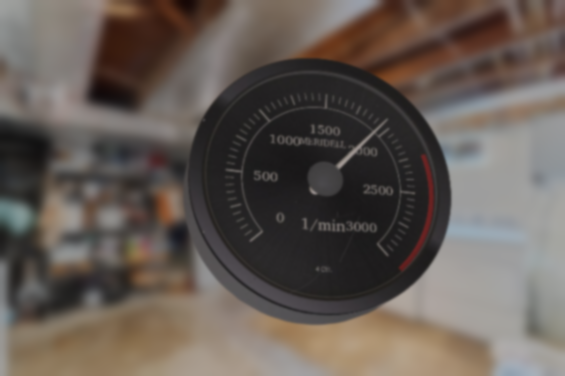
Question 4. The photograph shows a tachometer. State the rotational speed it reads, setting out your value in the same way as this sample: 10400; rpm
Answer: 1950; rpm
